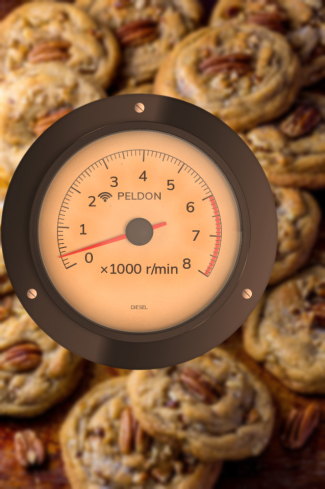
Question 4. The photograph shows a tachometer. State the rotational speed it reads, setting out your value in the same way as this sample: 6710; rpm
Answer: 300; rpm
